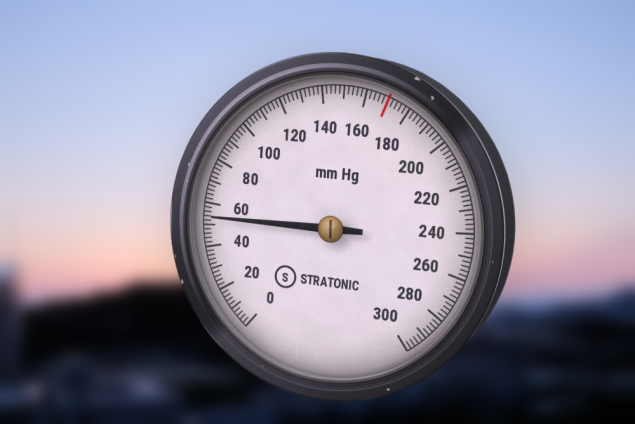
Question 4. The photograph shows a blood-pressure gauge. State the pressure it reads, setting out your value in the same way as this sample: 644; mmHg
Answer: 54; mmHg
